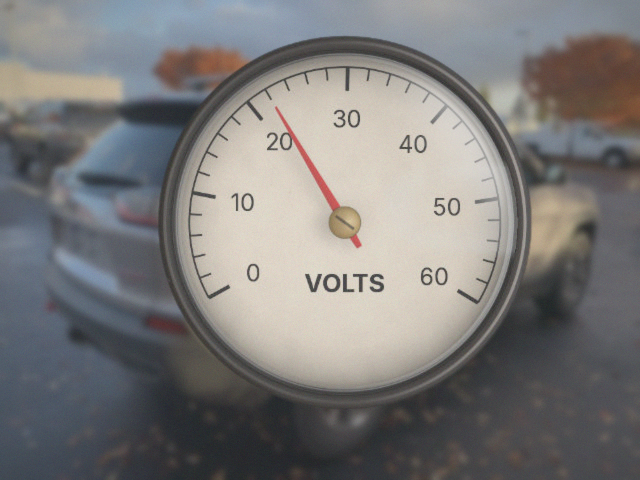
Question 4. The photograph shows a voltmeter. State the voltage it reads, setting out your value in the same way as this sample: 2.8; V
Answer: 22; V
